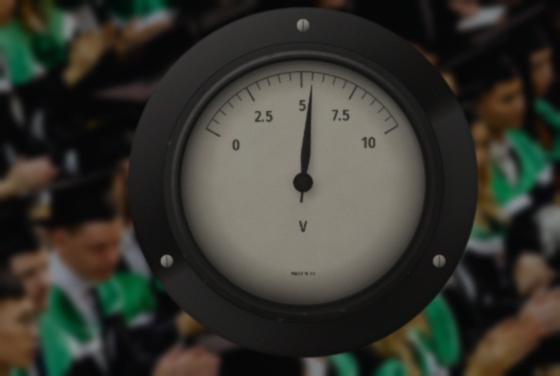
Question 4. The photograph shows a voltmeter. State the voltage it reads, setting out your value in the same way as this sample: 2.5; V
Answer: 5.5; V
